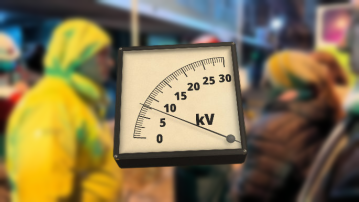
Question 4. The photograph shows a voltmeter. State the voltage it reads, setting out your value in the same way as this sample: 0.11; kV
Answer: 7.5; kV
